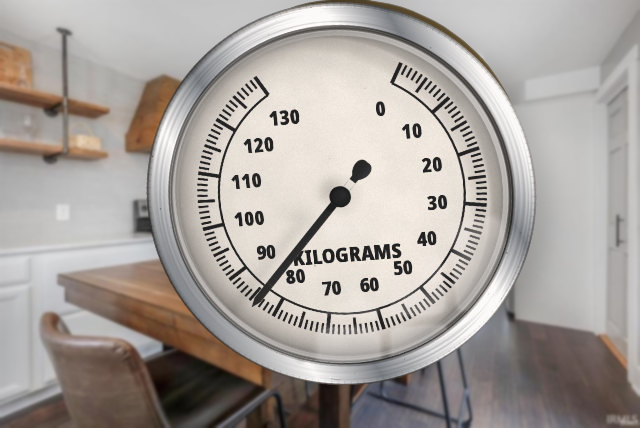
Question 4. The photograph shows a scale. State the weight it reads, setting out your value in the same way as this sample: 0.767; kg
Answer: 84; kg
